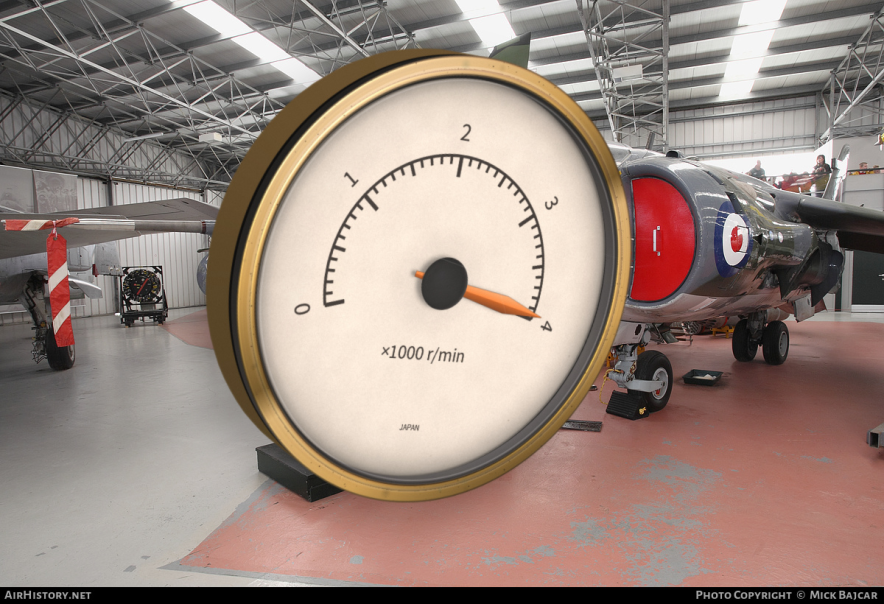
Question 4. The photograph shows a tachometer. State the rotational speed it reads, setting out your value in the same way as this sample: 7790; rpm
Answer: 3950; rpm
